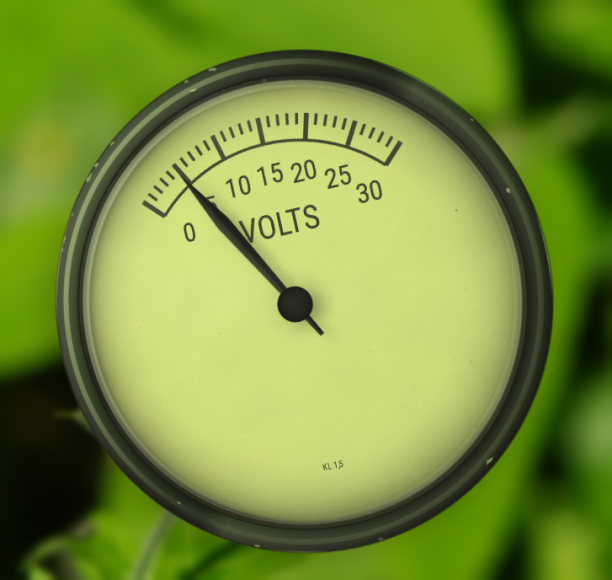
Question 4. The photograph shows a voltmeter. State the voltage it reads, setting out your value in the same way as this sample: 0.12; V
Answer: 5; V
